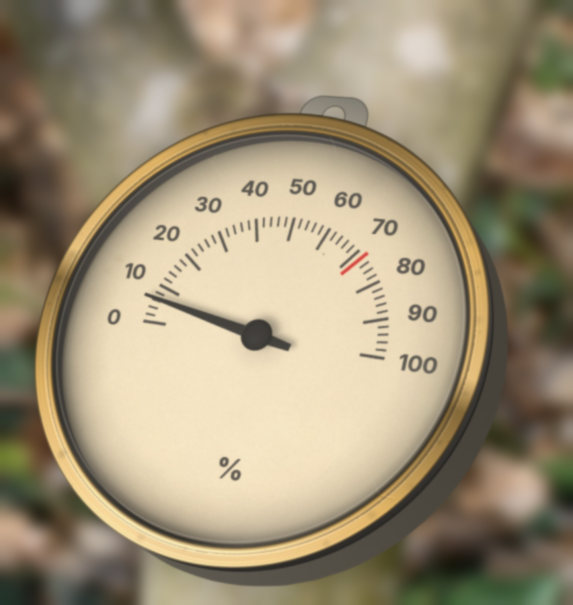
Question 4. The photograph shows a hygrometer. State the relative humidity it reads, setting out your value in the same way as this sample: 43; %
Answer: 6; %
